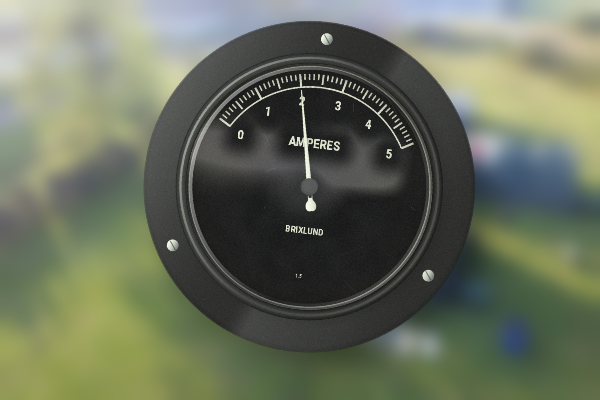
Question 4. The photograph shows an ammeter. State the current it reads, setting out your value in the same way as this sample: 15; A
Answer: 2; A
